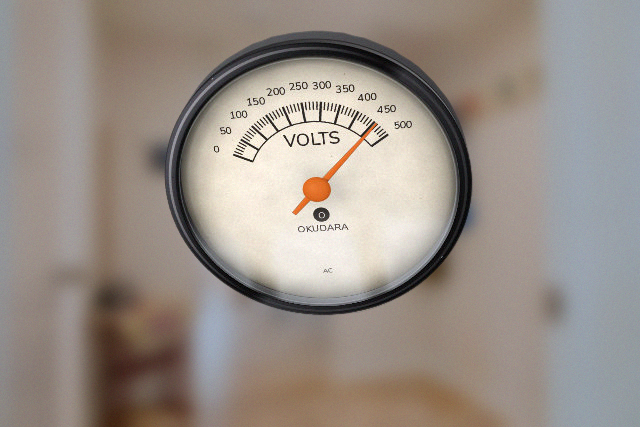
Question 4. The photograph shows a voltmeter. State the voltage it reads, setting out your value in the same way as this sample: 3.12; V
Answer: 450; V
